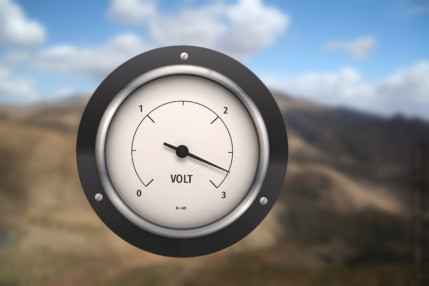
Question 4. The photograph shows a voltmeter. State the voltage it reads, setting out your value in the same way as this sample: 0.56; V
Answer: 2.75; V
